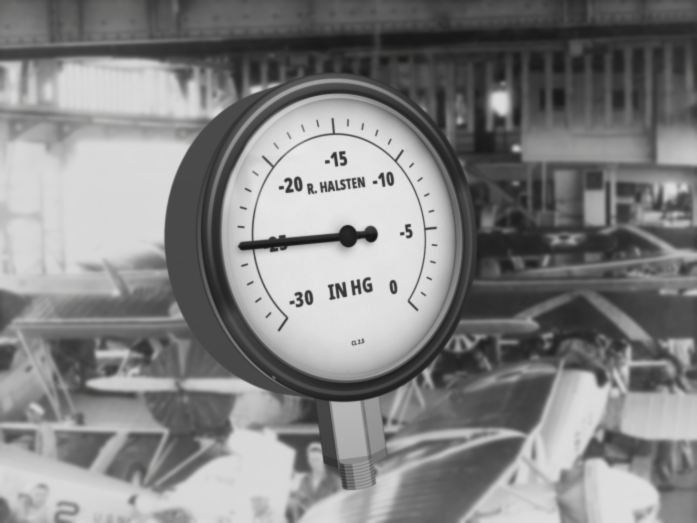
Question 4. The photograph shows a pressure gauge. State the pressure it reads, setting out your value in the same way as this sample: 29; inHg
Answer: -25; inHg
